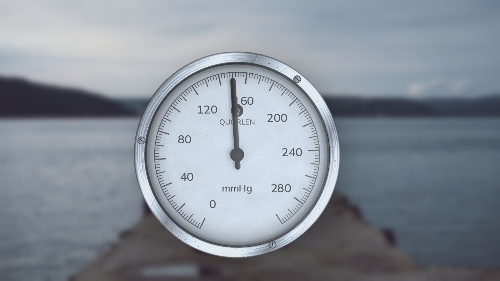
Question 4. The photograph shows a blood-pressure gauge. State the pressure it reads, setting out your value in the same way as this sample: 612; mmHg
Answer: 150; mmHg
